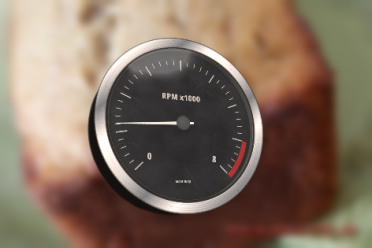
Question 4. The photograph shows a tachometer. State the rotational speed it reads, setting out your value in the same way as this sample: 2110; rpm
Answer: 1200; rpm
